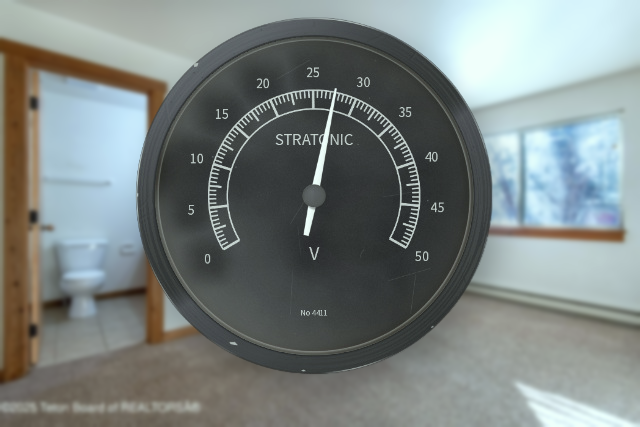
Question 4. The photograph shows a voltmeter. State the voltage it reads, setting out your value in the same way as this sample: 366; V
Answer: 27.5; V
